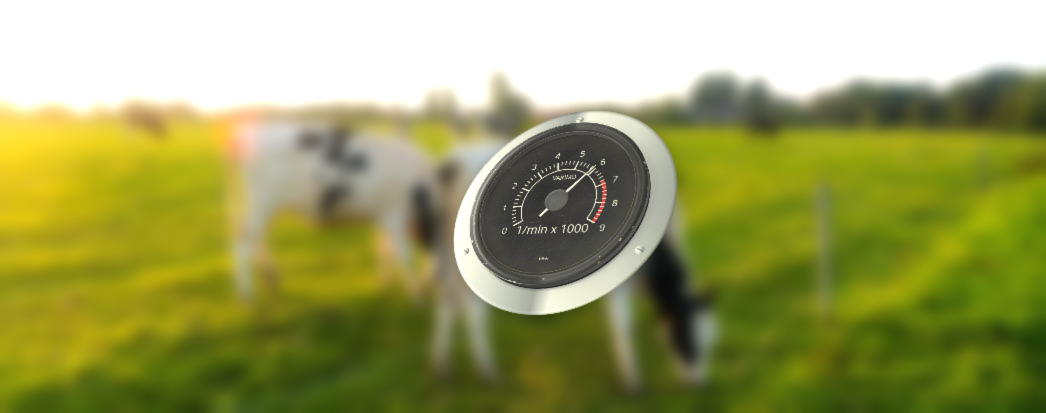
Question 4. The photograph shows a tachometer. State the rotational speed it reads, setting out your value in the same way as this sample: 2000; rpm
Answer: 6000; rpm
